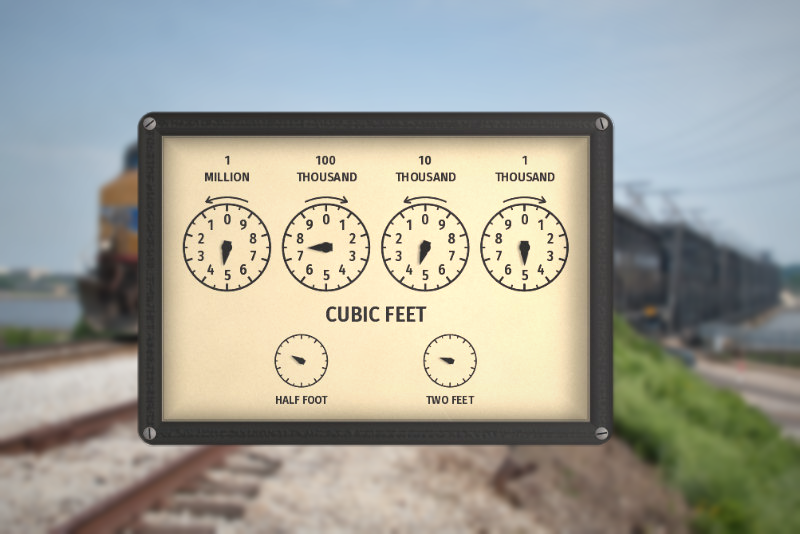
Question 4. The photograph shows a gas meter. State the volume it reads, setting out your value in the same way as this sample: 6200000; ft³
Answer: 474500; ft³
